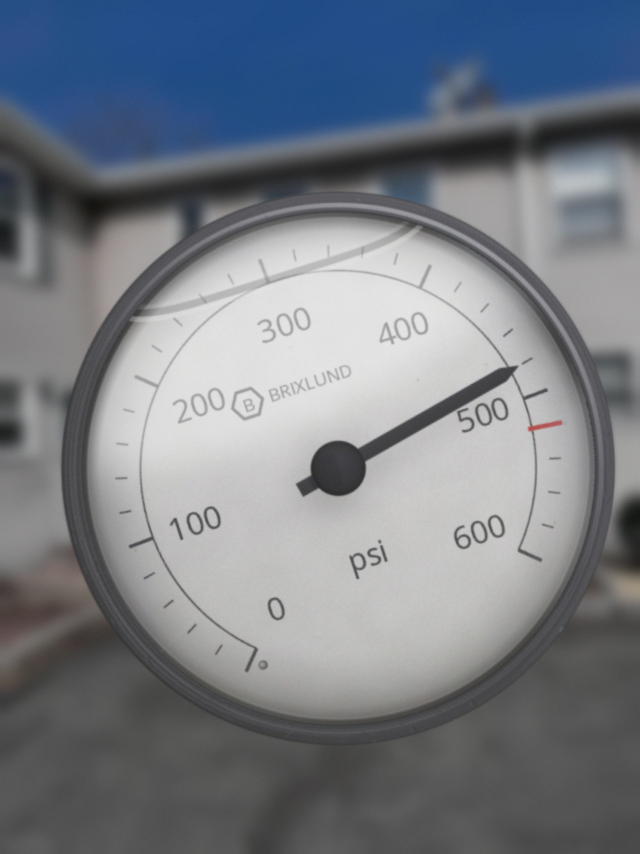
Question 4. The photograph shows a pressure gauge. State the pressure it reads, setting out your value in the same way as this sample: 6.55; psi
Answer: 480; psi
